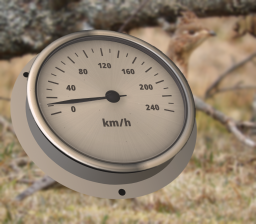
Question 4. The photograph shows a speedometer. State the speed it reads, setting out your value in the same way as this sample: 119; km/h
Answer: 10; km/h
